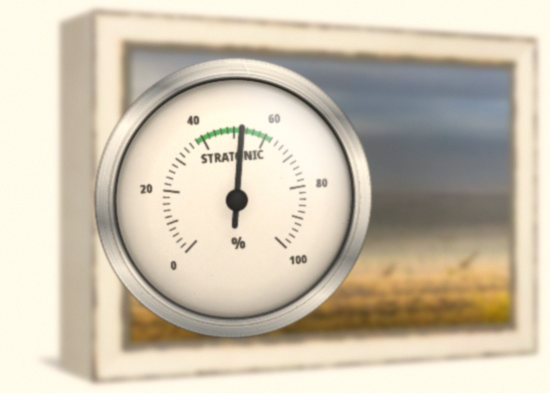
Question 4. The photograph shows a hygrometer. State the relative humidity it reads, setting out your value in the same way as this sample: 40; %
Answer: 52; %
